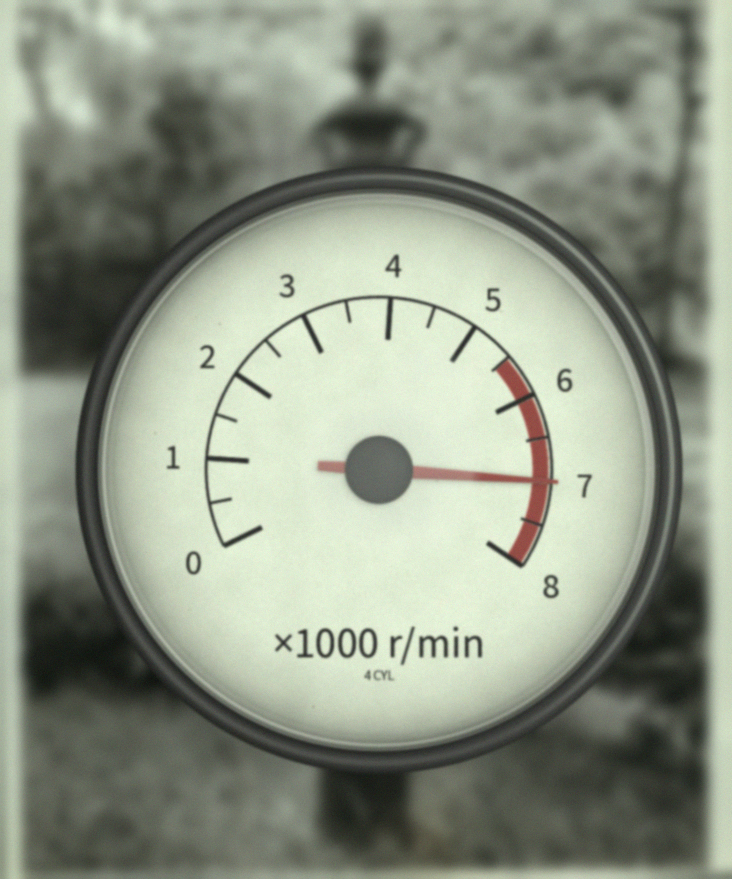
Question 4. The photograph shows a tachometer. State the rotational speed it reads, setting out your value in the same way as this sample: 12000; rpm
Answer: 7000; rpm
